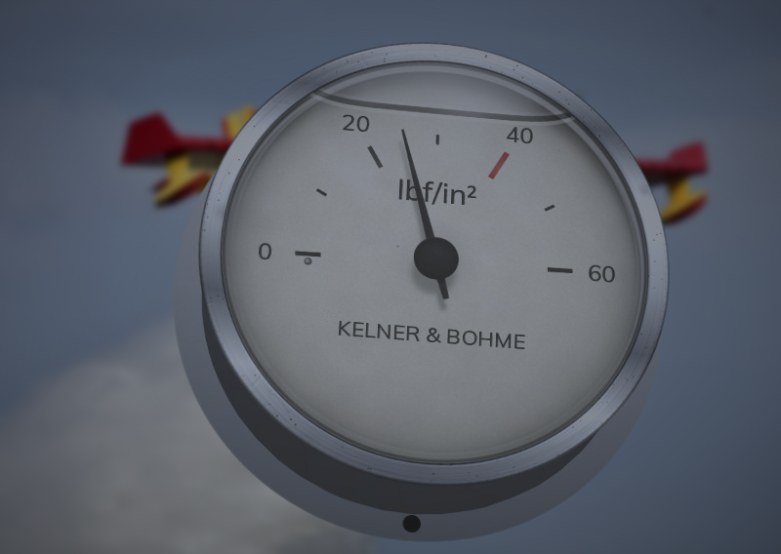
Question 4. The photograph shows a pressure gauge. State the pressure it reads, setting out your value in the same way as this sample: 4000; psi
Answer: 25; psi
